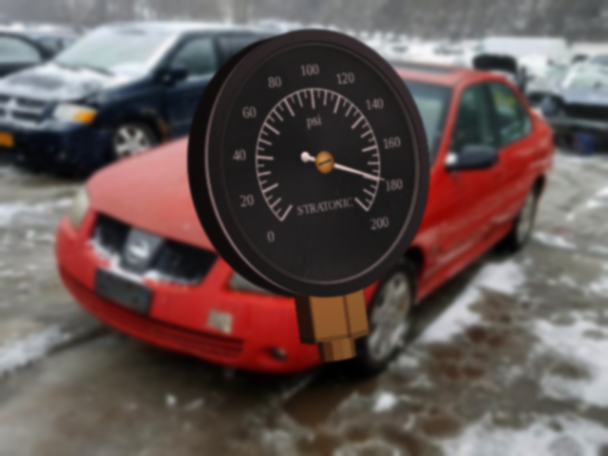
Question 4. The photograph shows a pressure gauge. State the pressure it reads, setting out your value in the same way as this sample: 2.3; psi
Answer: 180; psi
